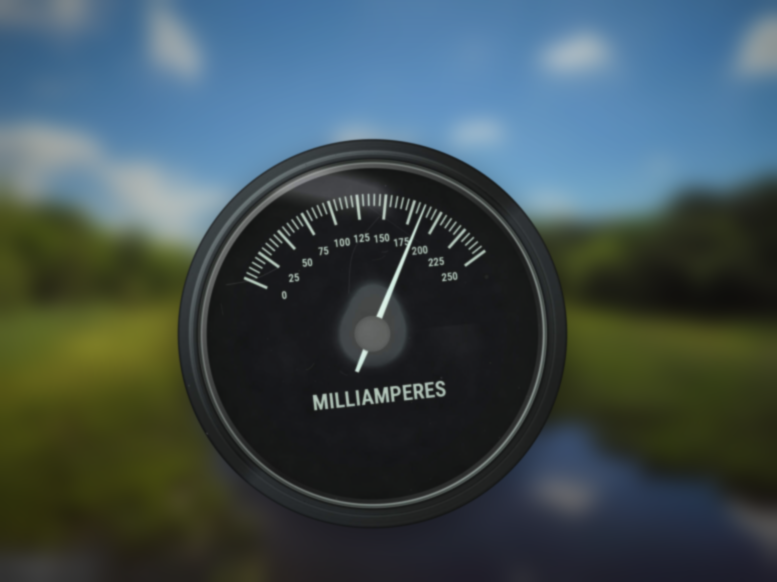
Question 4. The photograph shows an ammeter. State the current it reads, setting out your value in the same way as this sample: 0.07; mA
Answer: 185; mA
